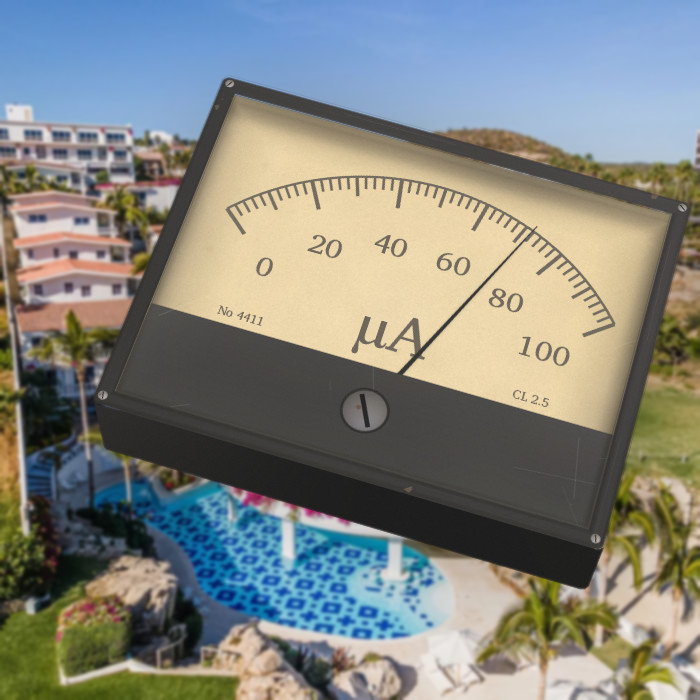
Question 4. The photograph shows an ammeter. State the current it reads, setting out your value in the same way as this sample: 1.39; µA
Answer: 72; µA
